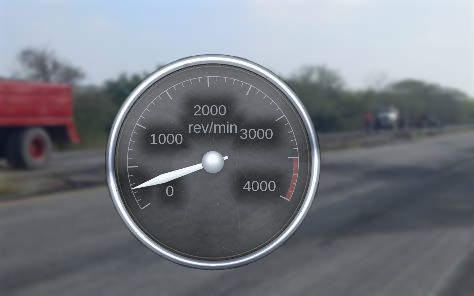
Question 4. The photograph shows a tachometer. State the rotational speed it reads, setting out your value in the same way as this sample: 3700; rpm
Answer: 250; rpm
